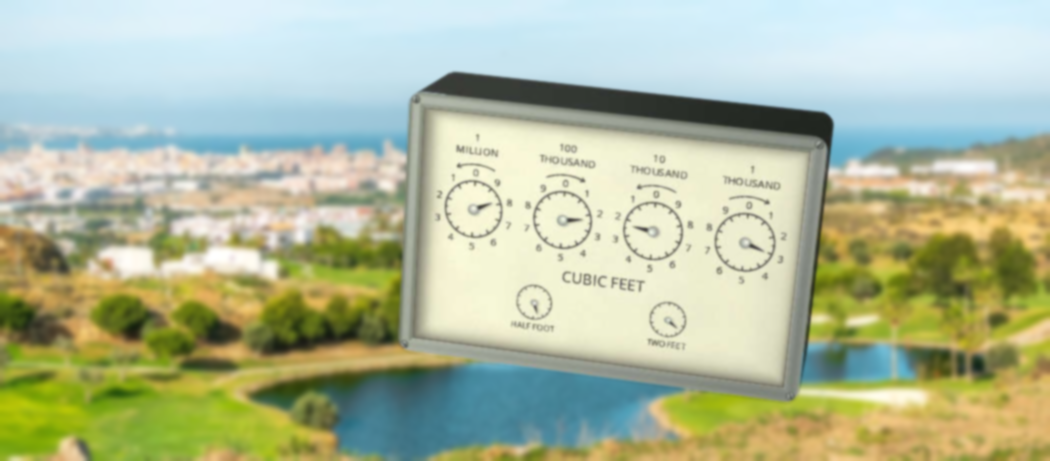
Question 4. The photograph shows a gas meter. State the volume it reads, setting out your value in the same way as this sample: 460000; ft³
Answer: 822300; ft³
